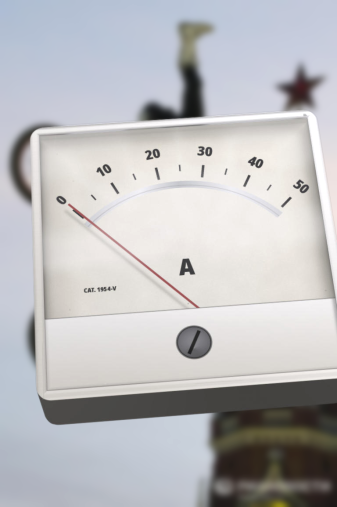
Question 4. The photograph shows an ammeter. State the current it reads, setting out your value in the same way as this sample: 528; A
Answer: 0; A
